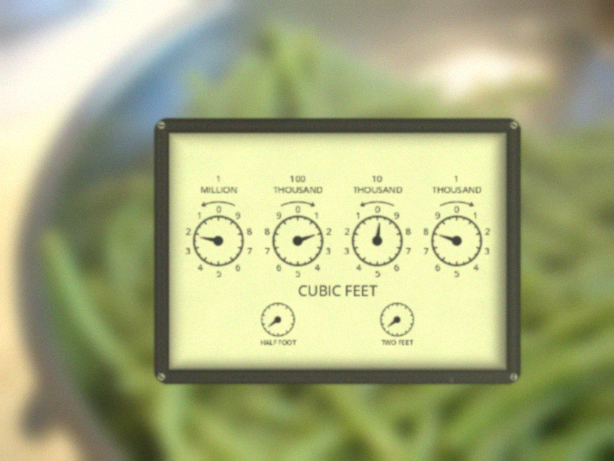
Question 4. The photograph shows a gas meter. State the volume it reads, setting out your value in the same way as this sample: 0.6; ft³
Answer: 219800; ft³
